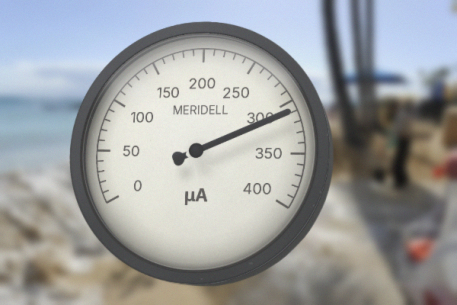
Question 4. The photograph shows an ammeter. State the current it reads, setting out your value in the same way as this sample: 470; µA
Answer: 310; µA
